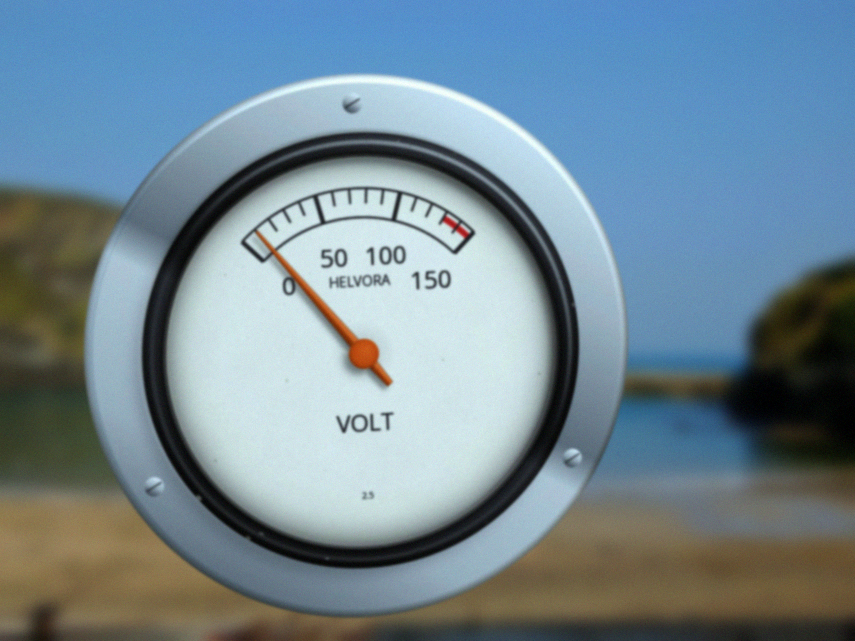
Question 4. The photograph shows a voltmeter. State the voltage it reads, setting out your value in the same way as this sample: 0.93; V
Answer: 10; V
